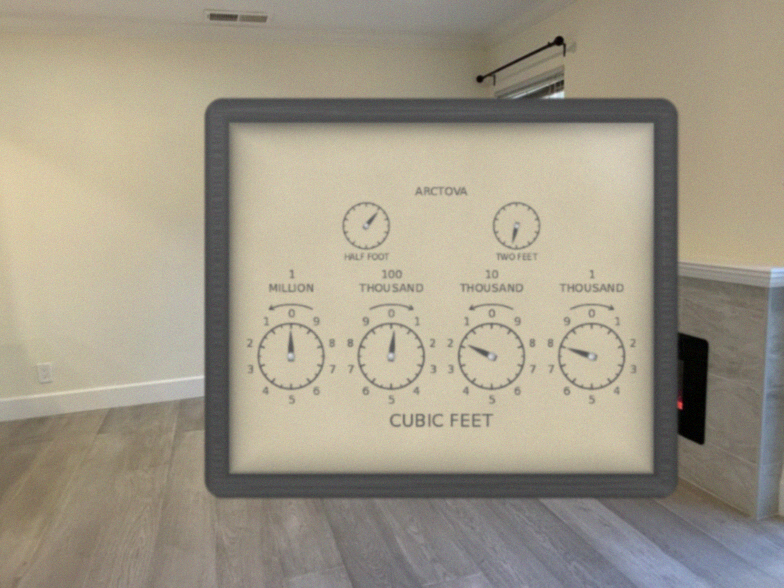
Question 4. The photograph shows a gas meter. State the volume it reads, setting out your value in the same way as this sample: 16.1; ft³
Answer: 1800; ft³
